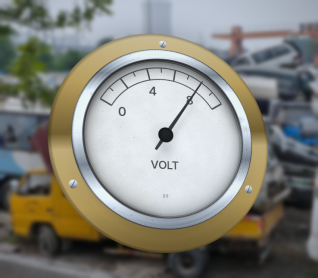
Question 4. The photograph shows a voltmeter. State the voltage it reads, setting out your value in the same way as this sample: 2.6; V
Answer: 8; V
